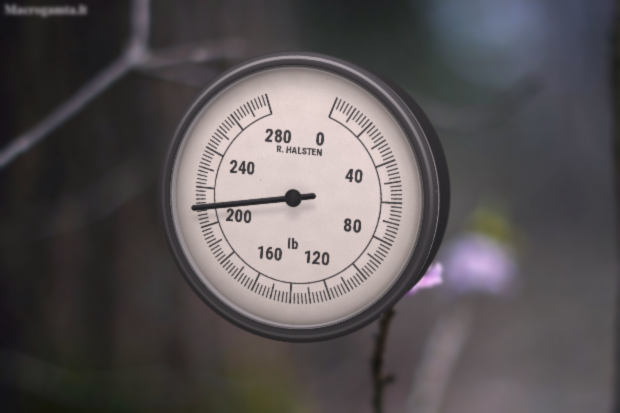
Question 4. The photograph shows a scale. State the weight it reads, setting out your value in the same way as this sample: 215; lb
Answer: 210; lb
